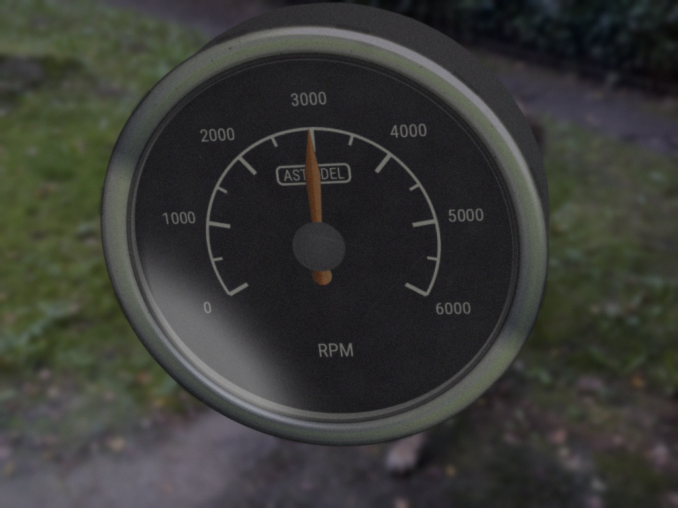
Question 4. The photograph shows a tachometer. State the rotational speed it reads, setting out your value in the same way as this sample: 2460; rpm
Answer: 3000; rpm
